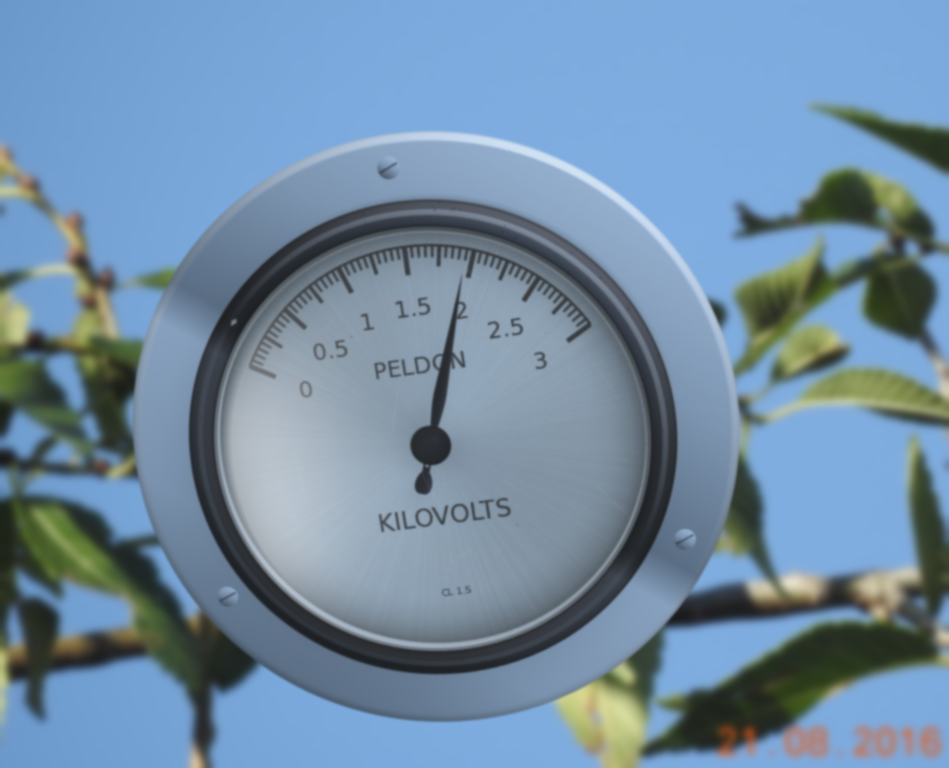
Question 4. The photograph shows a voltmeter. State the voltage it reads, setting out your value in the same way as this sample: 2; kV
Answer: 1.95; kV
